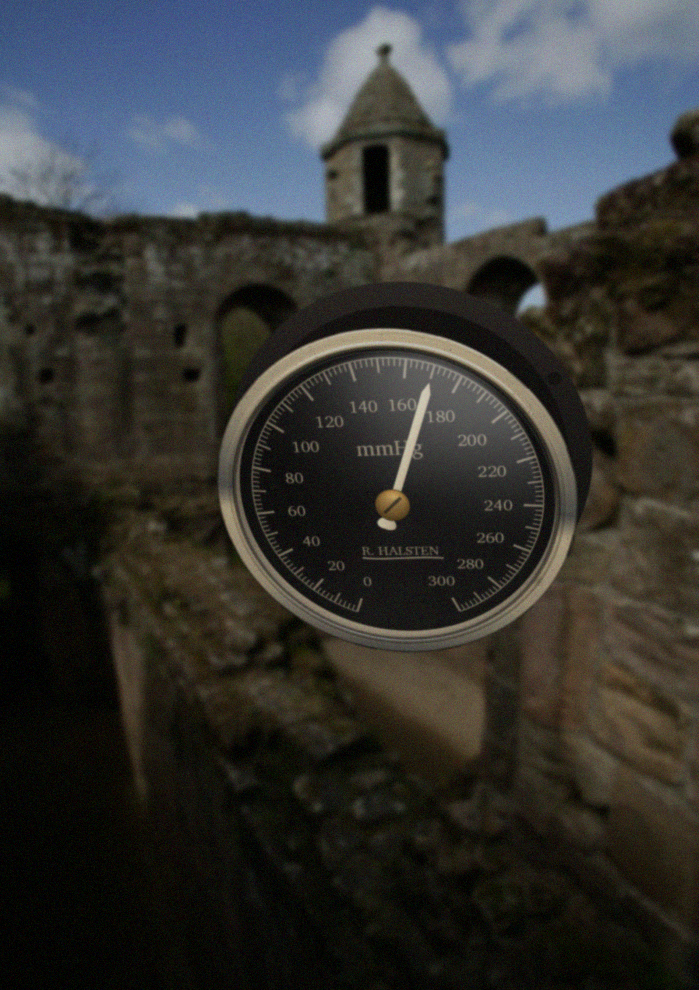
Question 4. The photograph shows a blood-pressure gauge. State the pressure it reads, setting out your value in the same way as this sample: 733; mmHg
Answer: 170; mmHg
